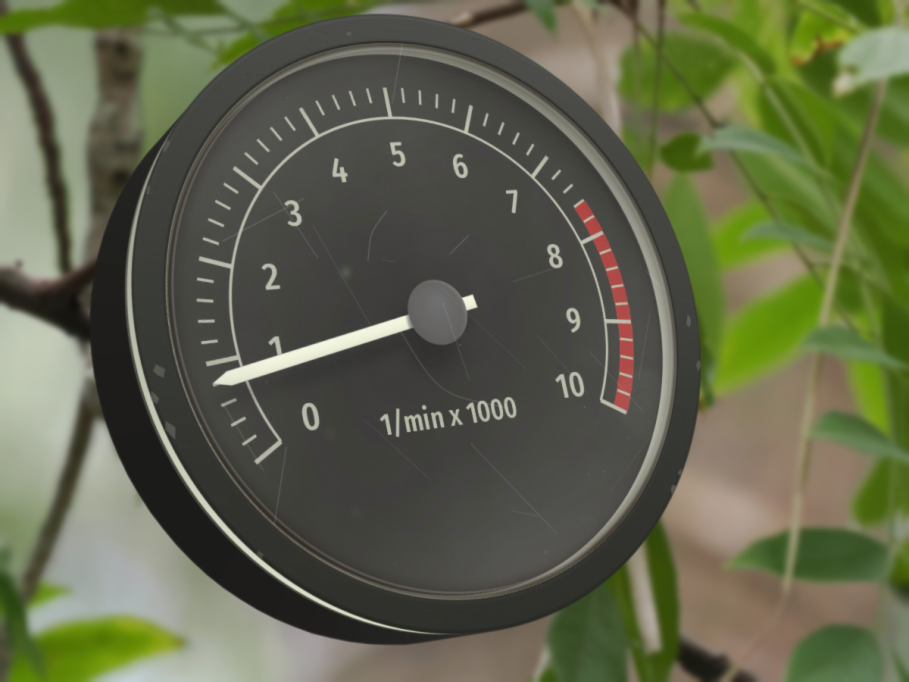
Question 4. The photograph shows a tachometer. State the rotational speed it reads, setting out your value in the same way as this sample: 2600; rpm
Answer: 800; rpm
